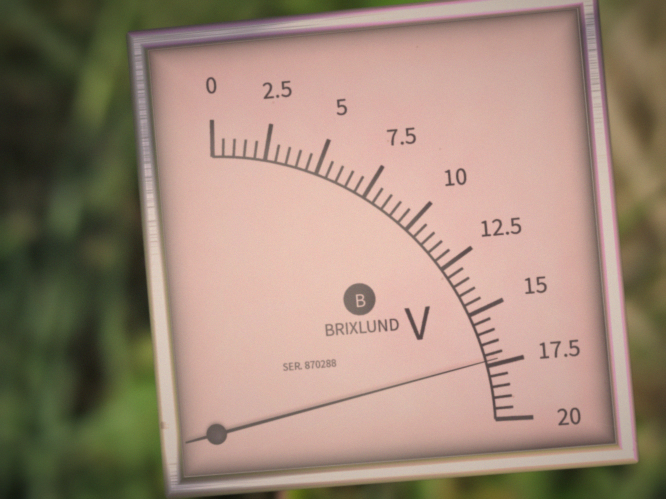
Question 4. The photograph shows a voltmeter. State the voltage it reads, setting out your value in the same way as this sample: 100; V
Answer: 17.25; V
